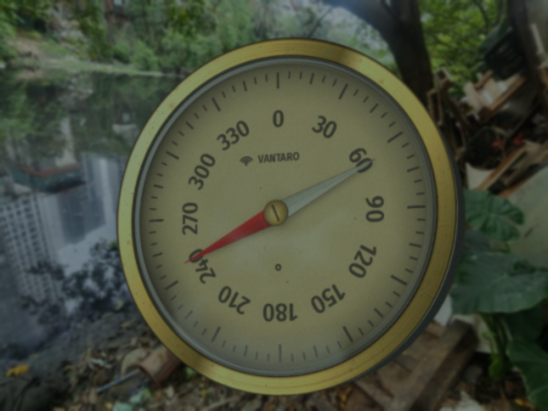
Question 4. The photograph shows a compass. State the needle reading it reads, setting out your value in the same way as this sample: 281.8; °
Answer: 245; °
